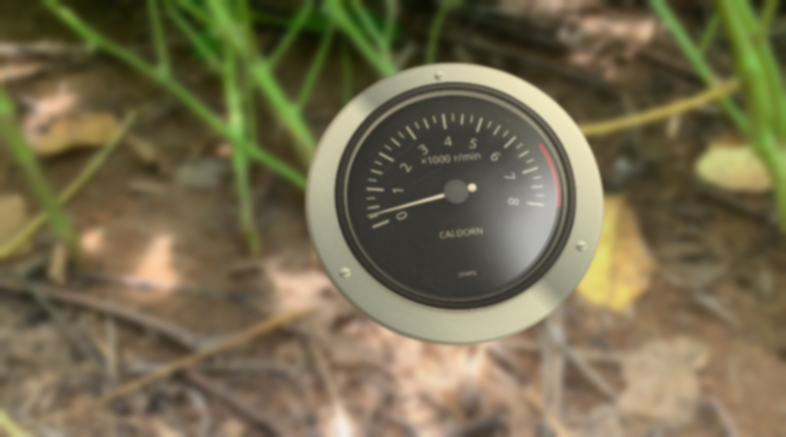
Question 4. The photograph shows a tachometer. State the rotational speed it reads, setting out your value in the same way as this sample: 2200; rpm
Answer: 250; rpm
